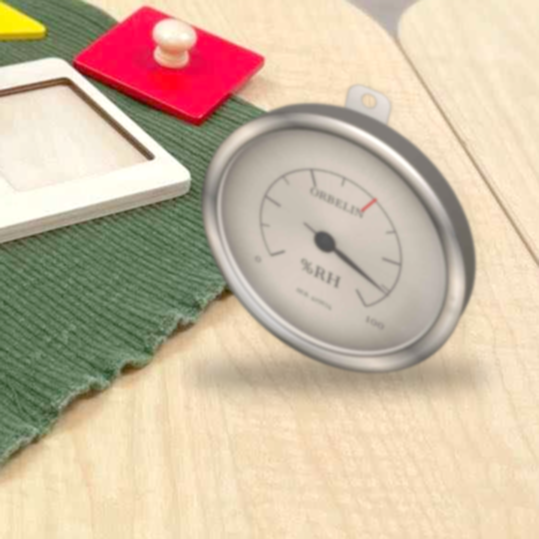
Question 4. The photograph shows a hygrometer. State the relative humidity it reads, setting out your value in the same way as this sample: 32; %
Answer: 90; %
